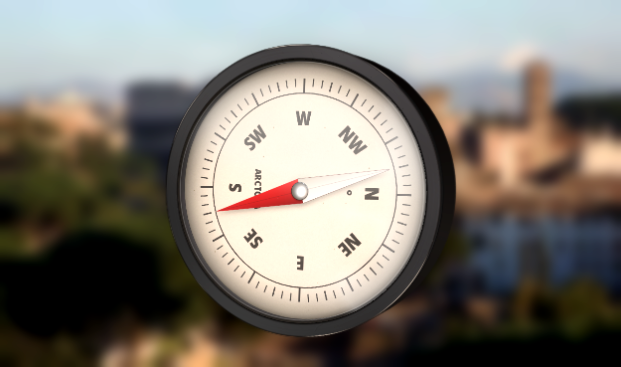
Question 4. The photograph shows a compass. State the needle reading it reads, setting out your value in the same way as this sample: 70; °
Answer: 165; °
